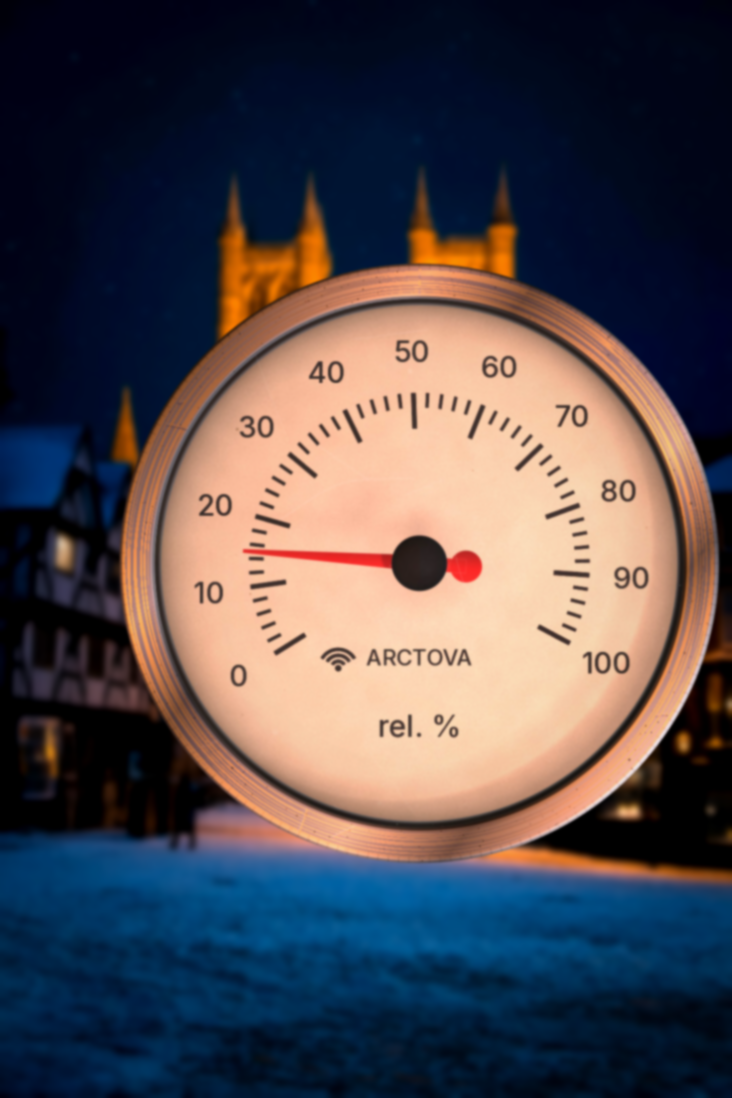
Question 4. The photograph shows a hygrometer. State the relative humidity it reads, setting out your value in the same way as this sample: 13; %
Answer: 15; %
